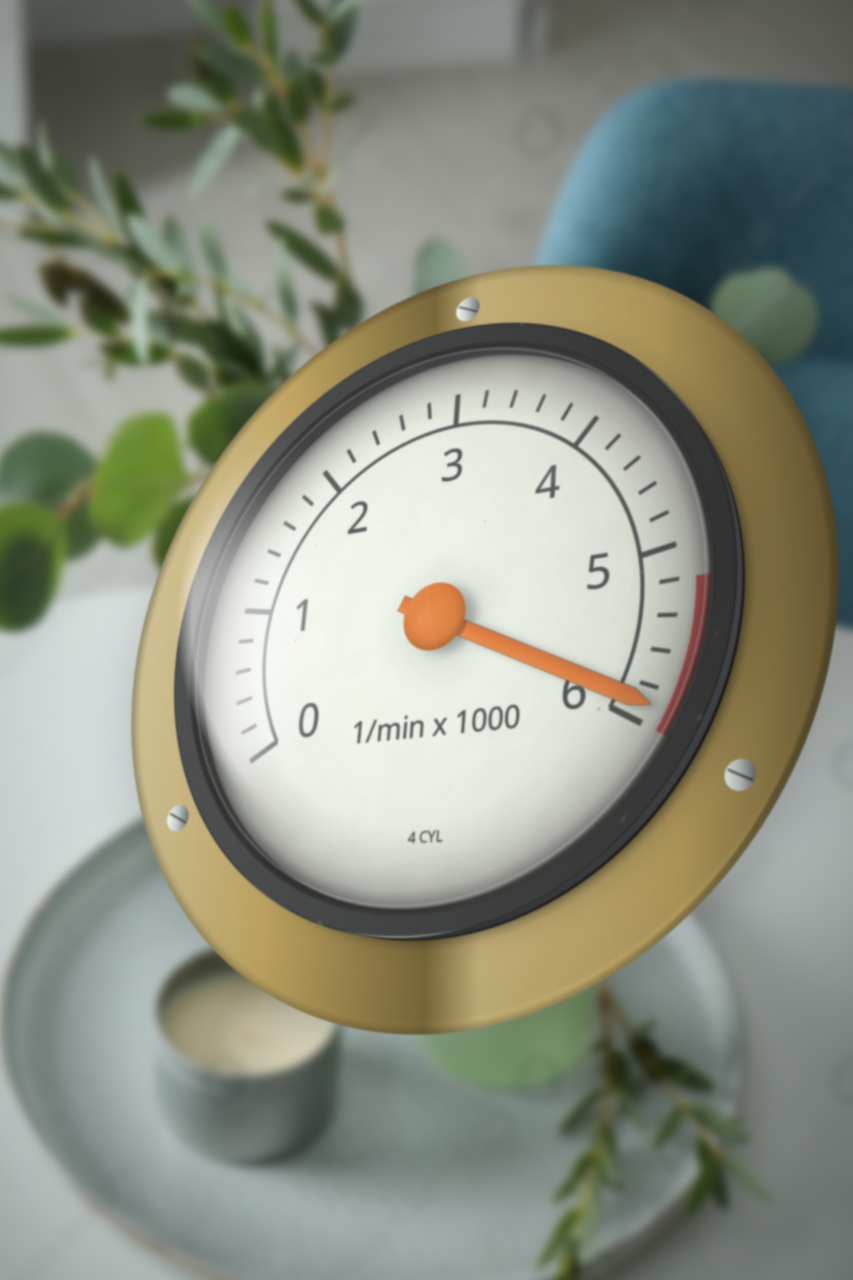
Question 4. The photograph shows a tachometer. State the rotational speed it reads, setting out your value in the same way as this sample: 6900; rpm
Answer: 5900; rpm
